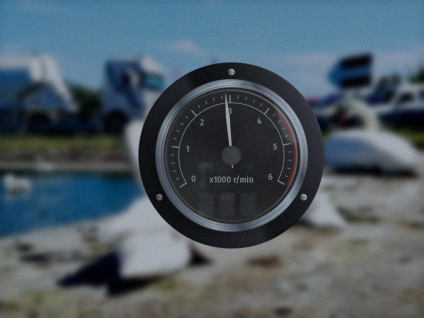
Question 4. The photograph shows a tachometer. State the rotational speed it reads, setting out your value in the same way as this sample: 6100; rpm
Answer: 2900; rpm
